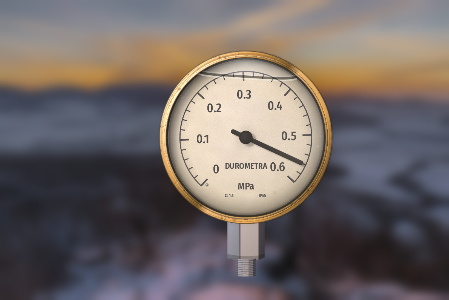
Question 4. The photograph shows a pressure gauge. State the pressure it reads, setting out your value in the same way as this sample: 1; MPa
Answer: 0.56; MPa
